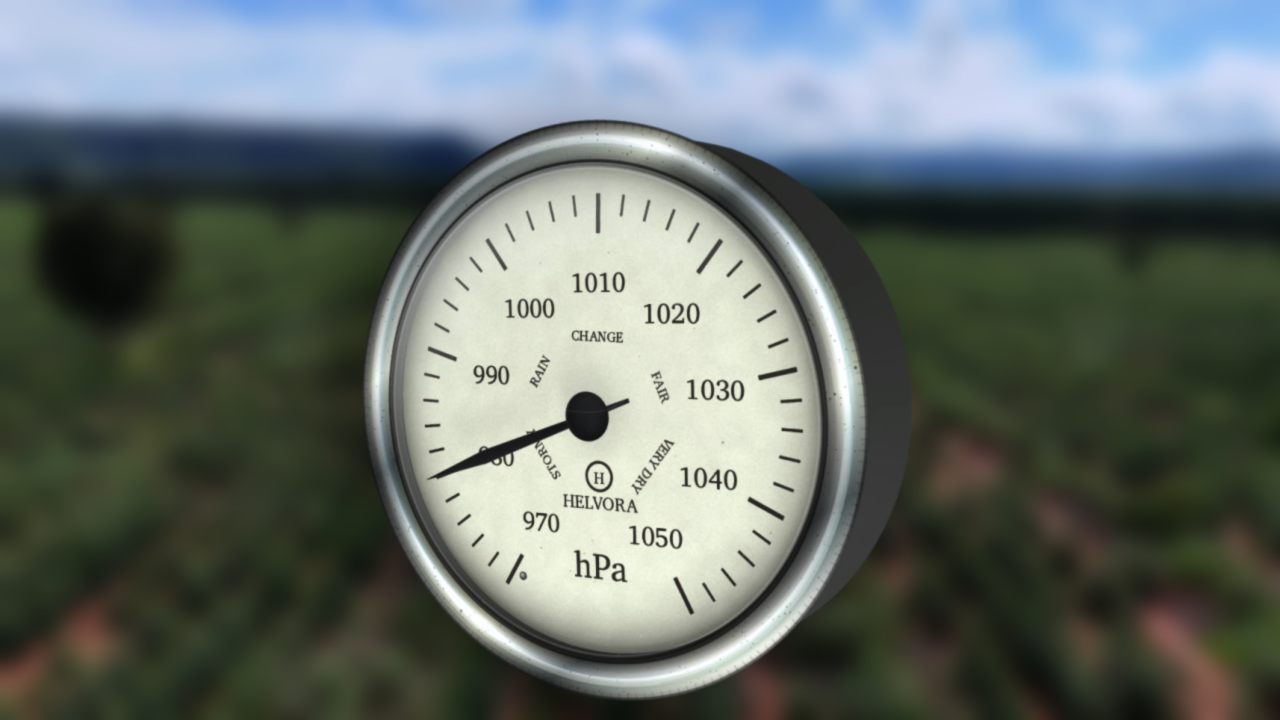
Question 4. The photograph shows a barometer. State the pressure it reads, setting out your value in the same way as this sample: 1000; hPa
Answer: 980; hPa
